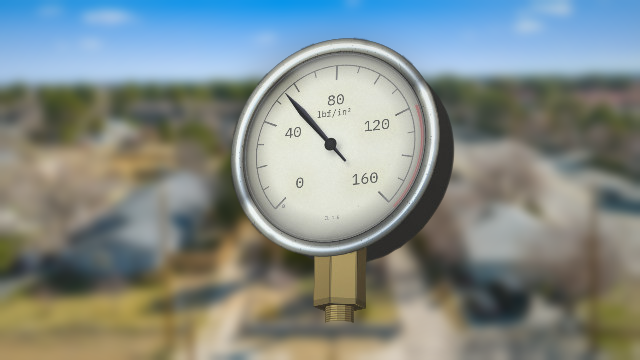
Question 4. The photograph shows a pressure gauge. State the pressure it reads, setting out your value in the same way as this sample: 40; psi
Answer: 55; psi
